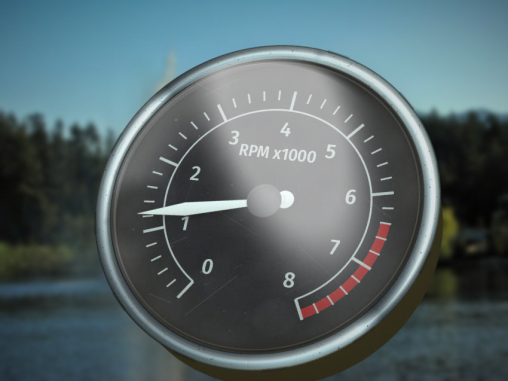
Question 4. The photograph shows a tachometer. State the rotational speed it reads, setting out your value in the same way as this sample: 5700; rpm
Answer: 1200; rpm
